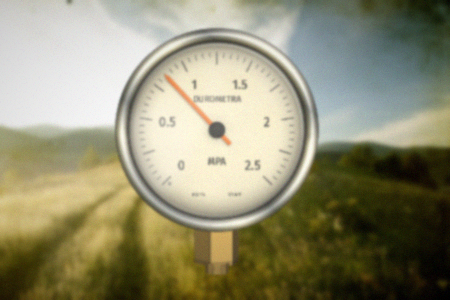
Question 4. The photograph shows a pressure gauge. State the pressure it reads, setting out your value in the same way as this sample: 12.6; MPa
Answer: 0.85; MPa
